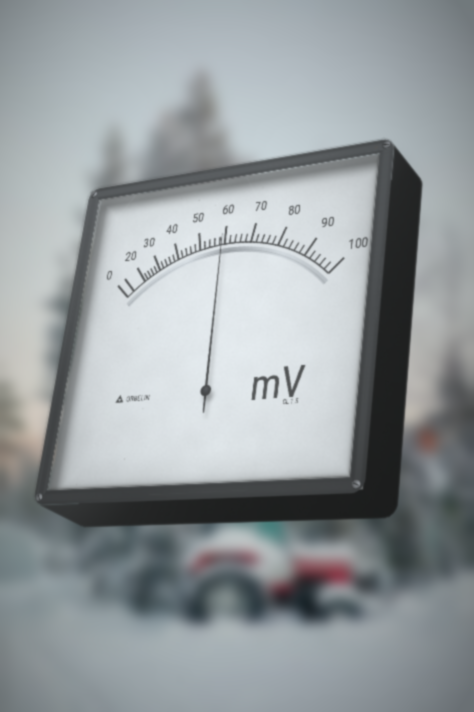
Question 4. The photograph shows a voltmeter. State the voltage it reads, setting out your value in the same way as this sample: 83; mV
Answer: 60; mV
